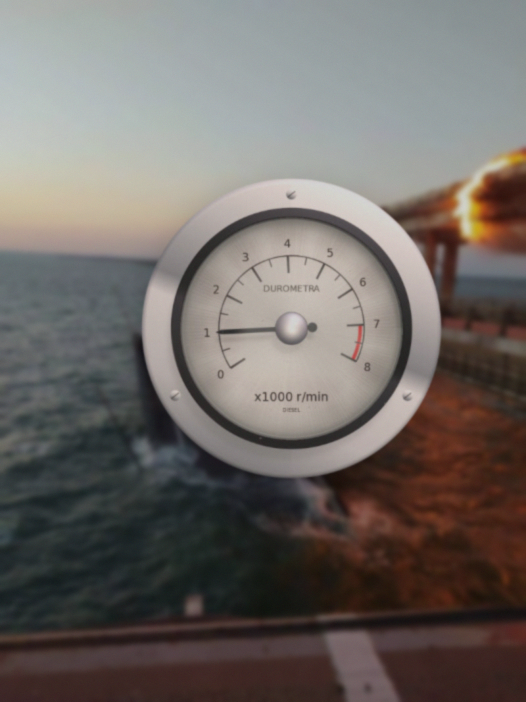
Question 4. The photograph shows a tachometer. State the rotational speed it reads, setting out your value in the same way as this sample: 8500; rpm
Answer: 1000; rpm
